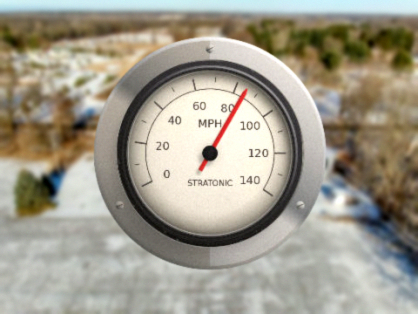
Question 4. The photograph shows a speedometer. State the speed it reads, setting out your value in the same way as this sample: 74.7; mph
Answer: 85; mph
